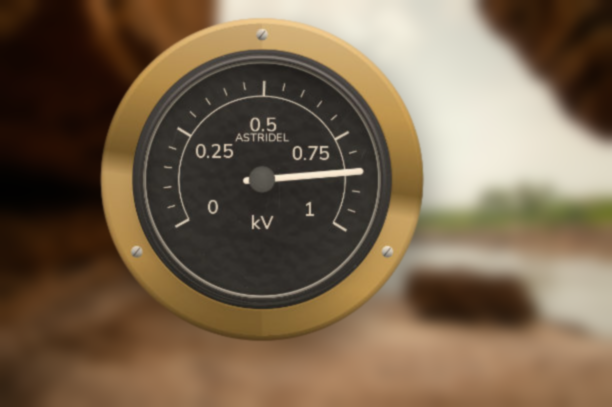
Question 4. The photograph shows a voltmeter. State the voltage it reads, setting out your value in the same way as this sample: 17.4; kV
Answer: 0.85; kV
